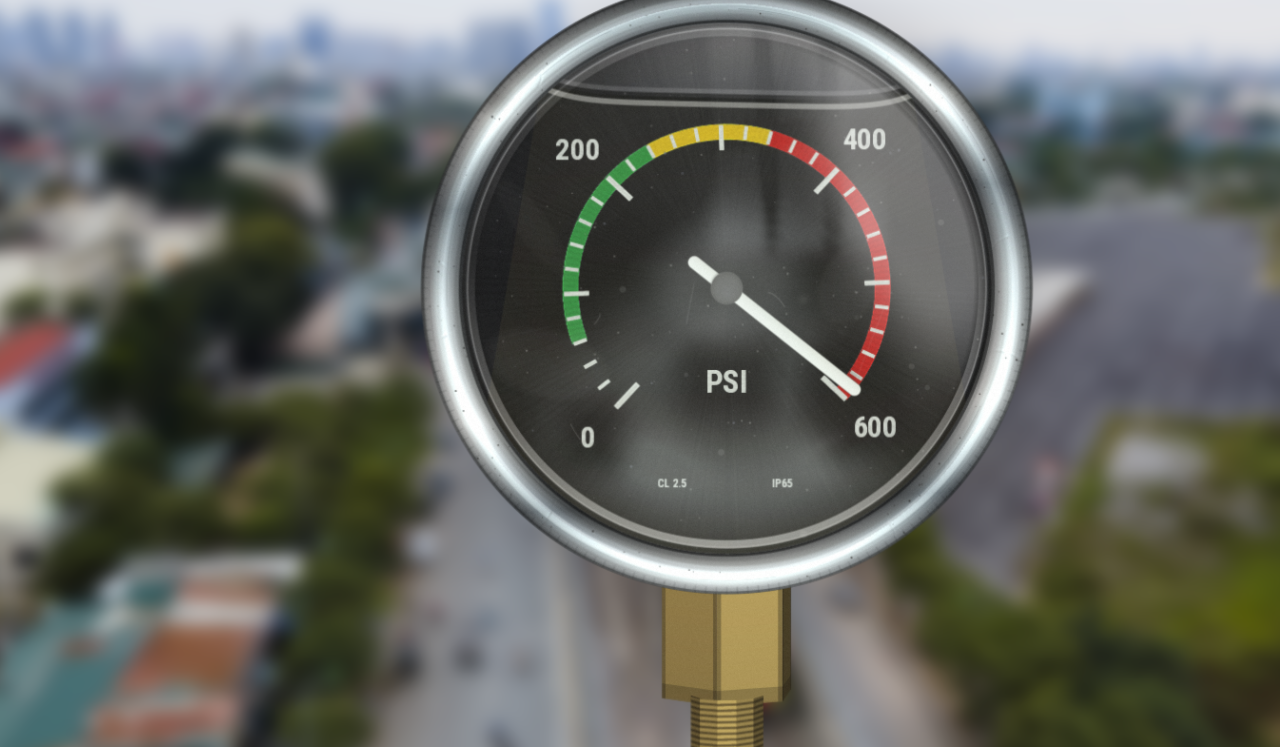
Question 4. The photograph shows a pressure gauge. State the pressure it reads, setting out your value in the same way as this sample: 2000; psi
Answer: 590; psi
